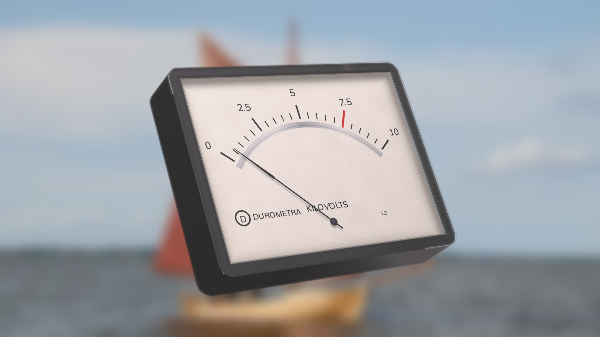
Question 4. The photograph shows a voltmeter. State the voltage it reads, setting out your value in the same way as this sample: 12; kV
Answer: 0.5; kV
